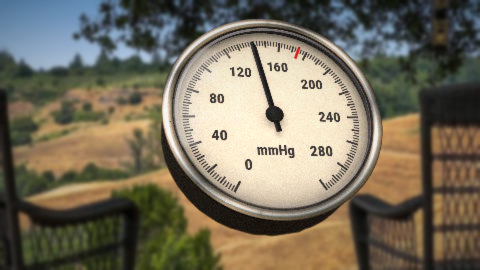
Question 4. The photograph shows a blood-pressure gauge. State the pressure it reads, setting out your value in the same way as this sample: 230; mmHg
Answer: 140; mmHg
